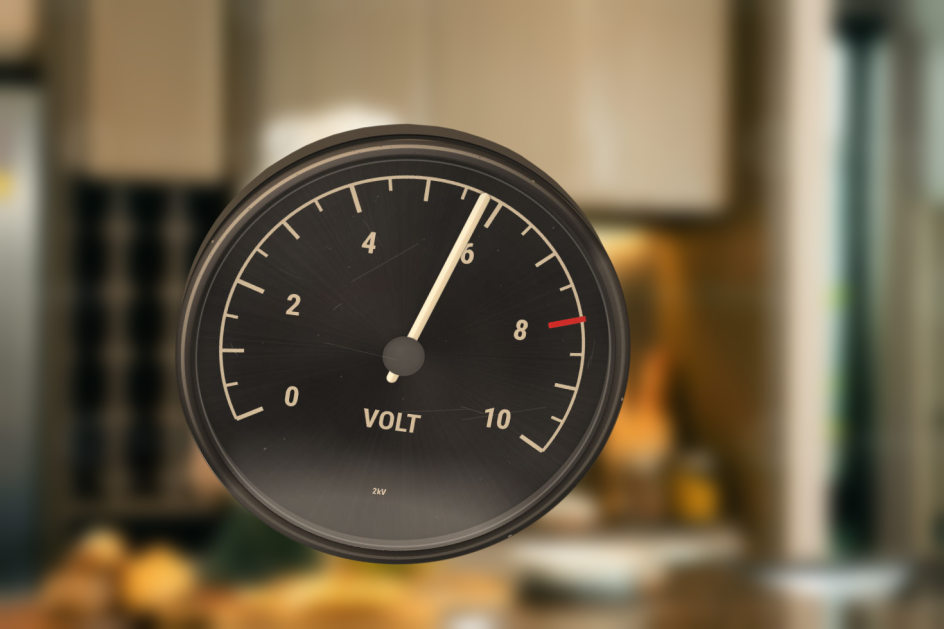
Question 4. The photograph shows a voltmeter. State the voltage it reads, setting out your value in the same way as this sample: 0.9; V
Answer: 5.75; V
